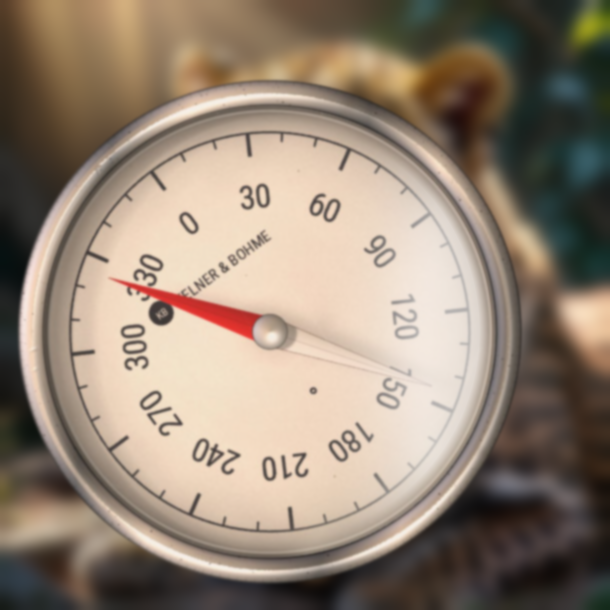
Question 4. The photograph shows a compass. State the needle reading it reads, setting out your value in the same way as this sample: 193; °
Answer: 325; °
